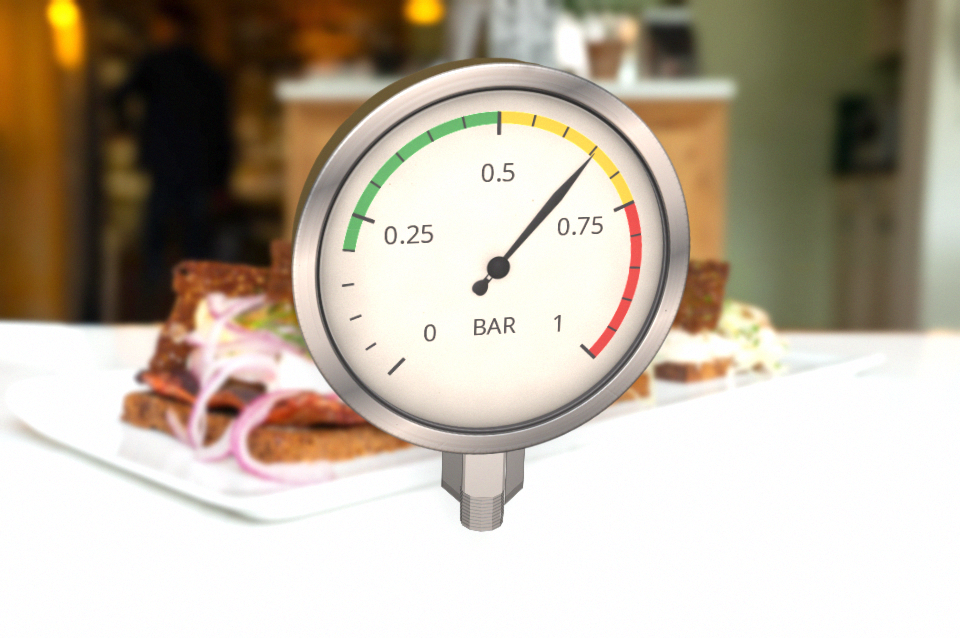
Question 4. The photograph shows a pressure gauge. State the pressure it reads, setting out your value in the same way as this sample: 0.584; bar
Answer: 0.65; bar
